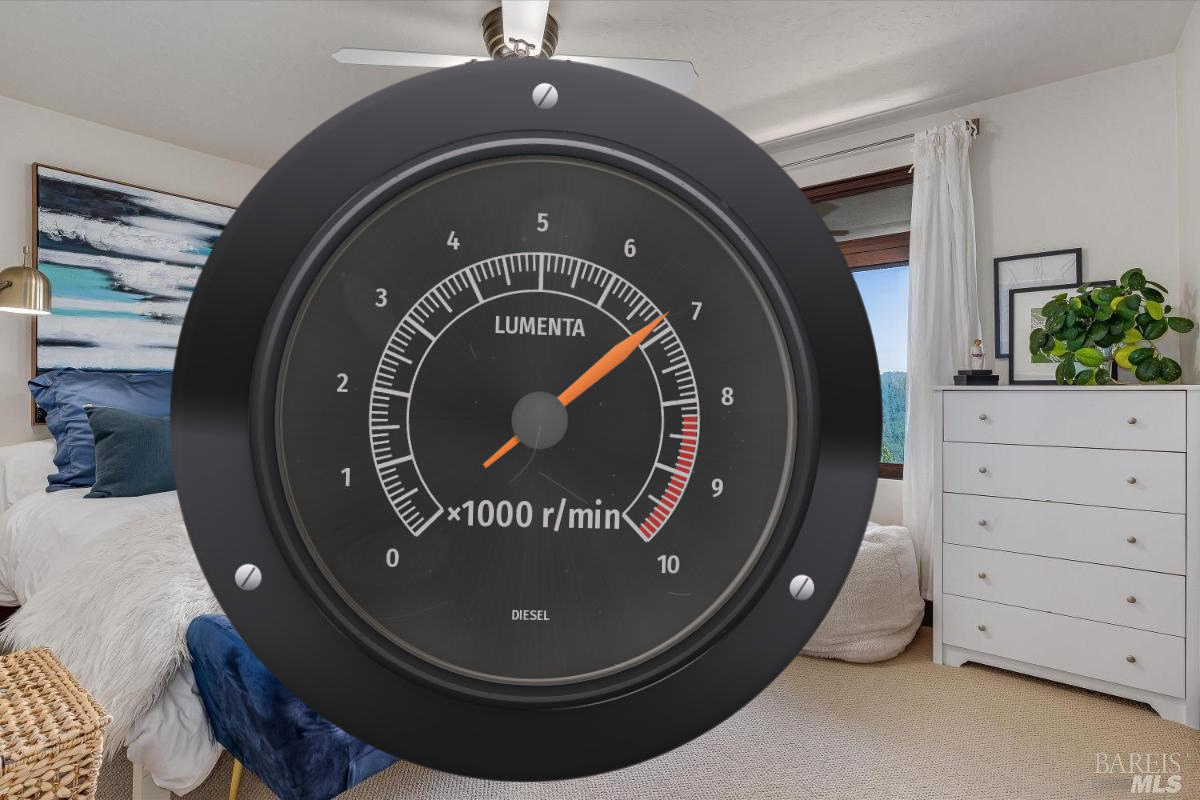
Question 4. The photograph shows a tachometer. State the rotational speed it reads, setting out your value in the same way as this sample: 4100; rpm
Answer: 6800; rpm
